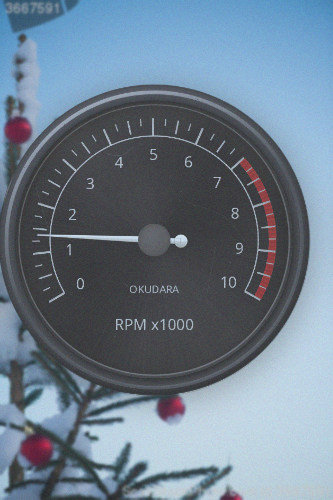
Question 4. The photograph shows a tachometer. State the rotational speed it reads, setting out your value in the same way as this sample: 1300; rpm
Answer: 1375; rpm
